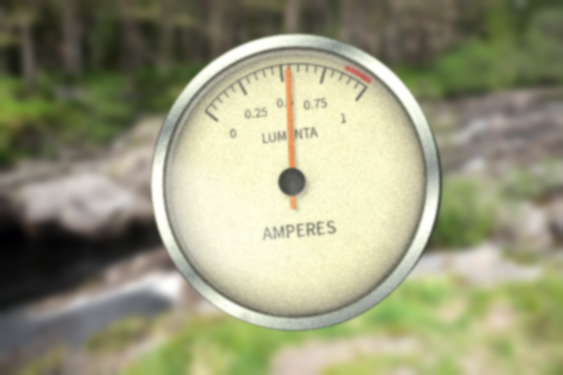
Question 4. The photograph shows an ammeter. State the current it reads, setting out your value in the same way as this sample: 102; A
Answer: 0.55; A
